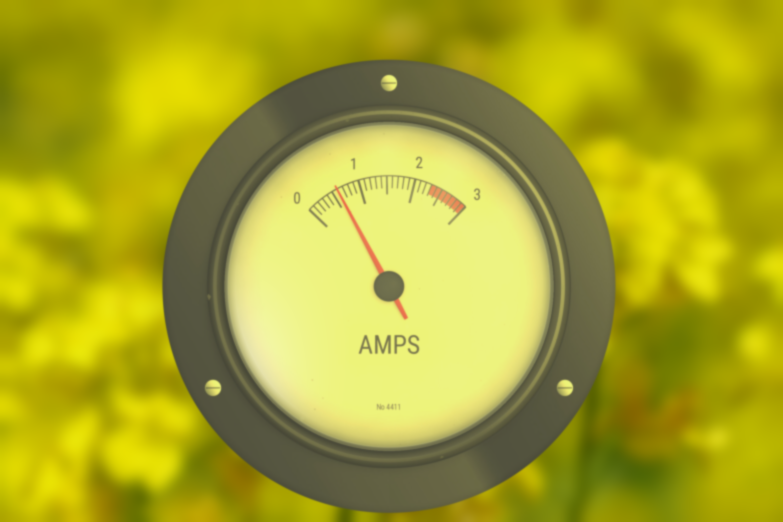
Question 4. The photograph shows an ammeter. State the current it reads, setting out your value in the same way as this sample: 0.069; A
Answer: 0.6; A
